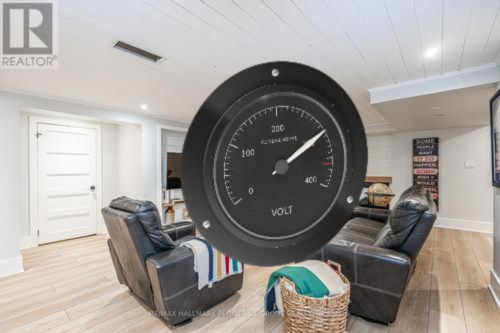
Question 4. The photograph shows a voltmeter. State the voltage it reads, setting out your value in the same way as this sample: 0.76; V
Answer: 300; V
